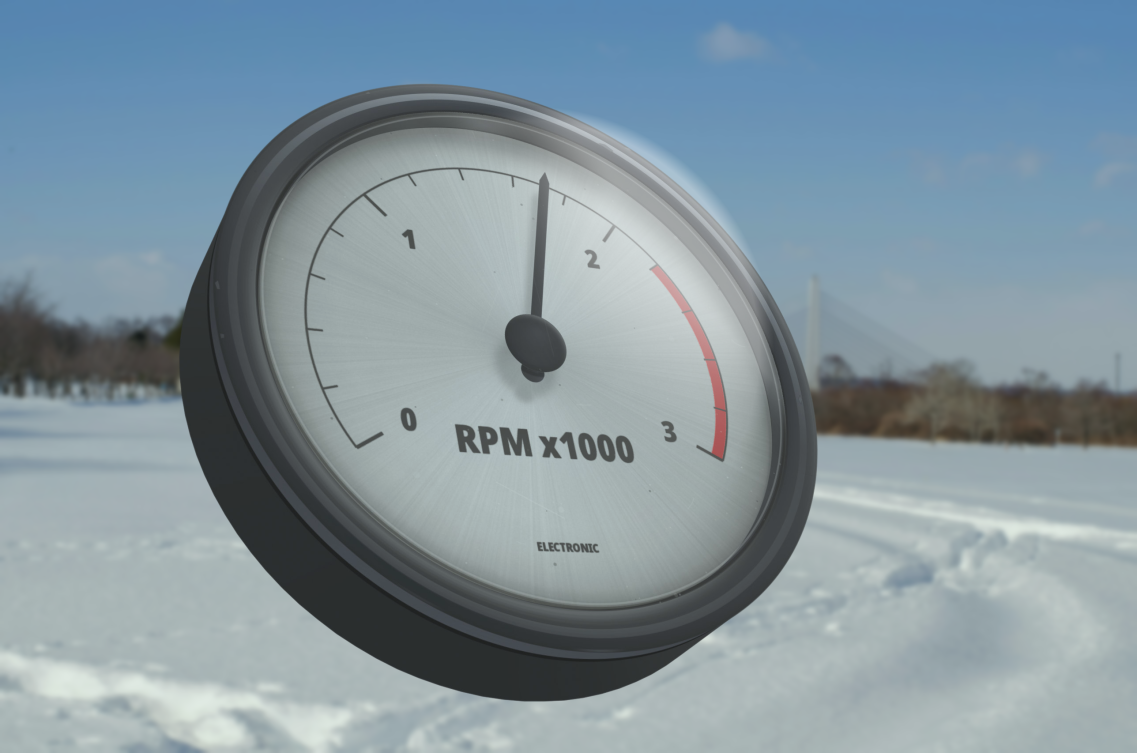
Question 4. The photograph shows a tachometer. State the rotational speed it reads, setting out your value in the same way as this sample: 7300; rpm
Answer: 1700; rpm
